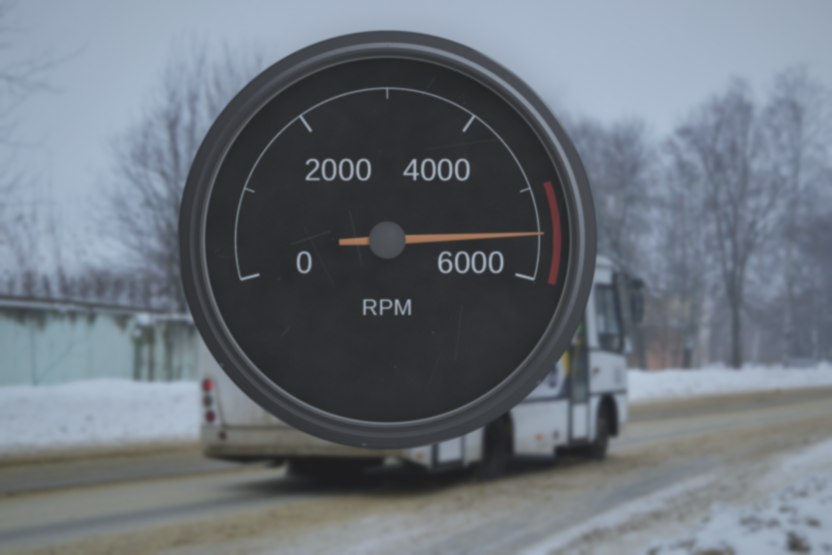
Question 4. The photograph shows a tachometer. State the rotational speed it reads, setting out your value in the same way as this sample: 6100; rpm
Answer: 5500; rpm
